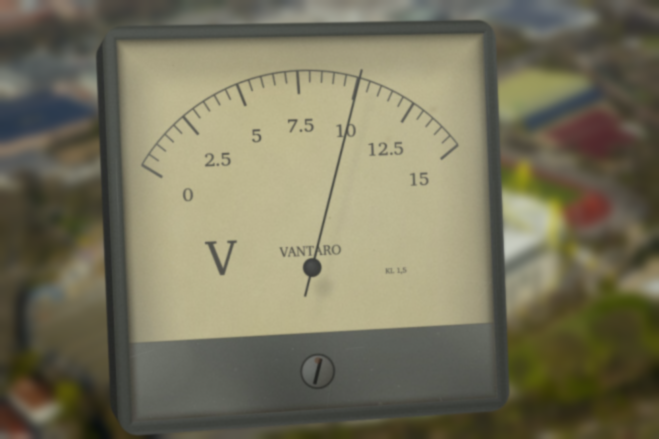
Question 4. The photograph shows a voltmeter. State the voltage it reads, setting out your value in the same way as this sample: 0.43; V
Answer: 10; V
